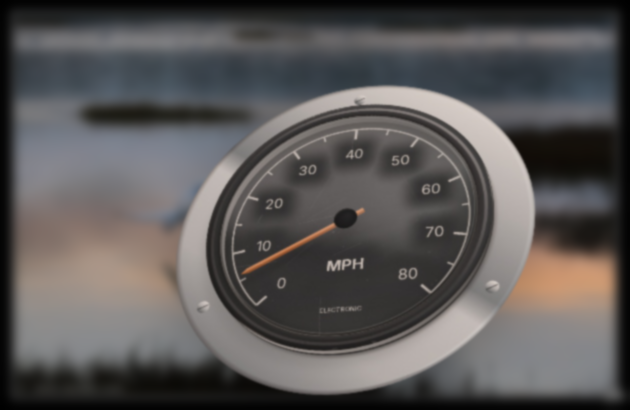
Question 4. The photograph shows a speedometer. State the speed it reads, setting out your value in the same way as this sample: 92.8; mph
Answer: 5; mph
